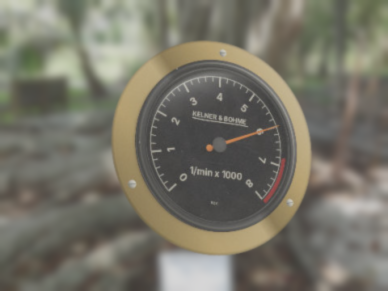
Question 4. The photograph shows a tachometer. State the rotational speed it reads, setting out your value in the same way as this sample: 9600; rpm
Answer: 6000; rpm
